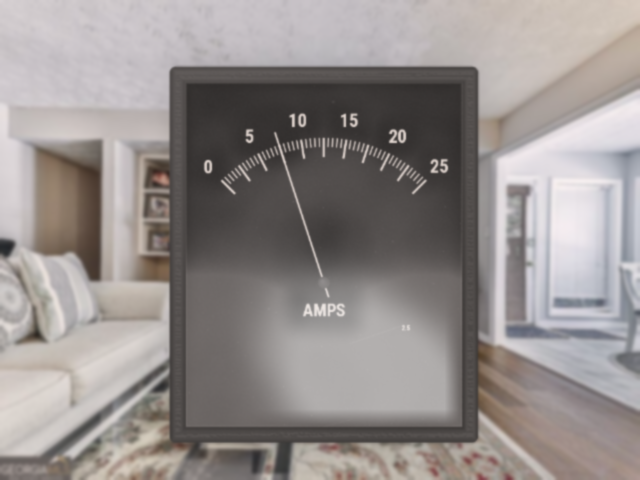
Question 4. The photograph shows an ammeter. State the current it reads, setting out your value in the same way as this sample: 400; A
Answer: 7.5; A
